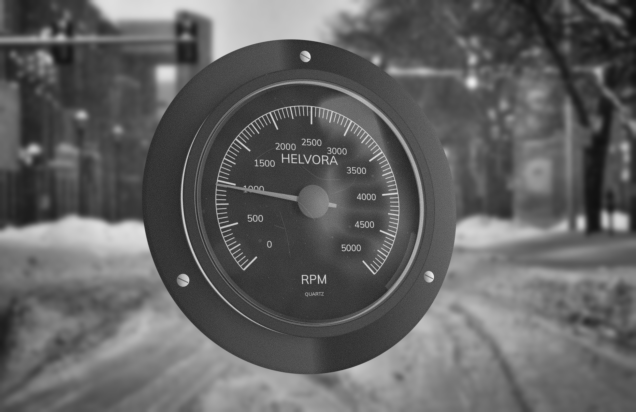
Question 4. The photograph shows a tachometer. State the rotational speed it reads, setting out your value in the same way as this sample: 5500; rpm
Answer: 950; rpm
